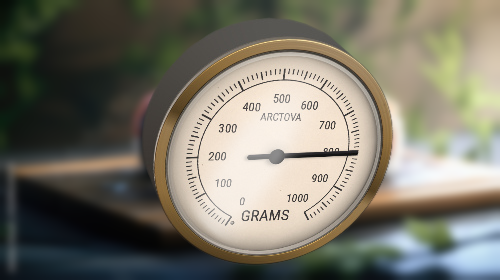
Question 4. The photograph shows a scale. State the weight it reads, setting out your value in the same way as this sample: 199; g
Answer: 800; g
